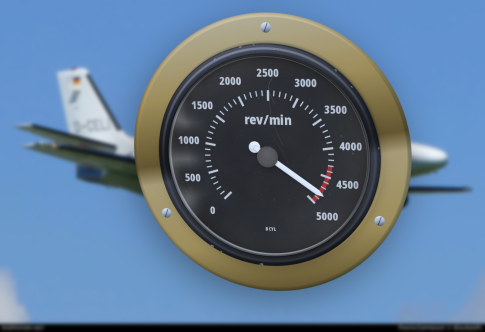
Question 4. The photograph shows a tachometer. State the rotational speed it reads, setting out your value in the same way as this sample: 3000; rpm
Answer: 4800; rpm
